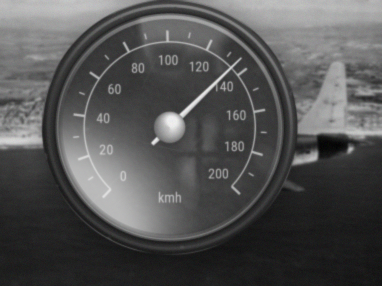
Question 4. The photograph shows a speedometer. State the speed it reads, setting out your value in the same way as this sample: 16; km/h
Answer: 135; km/h
